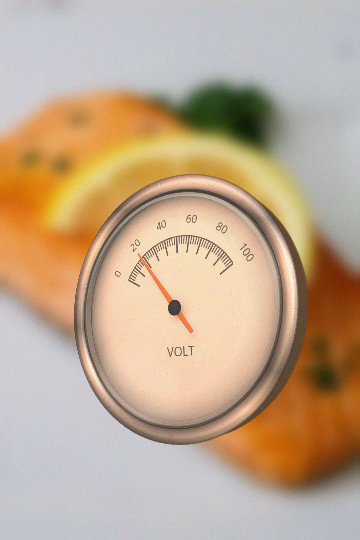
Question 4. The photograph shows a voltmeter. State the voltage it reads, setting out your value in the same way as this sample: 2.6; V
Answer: 20; V
